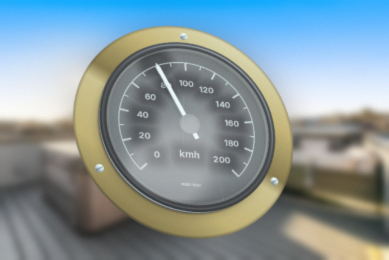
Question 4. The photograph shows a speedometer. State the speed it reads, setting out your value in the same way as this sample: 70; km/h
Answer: 80; km/h
